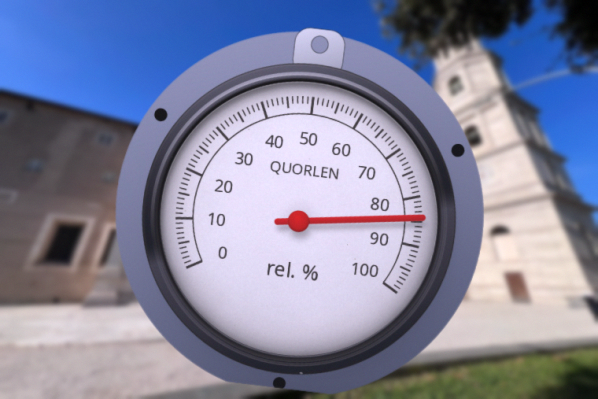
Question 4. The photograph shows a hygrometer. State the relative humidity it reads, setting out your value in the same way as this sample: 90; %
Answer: 84; %
